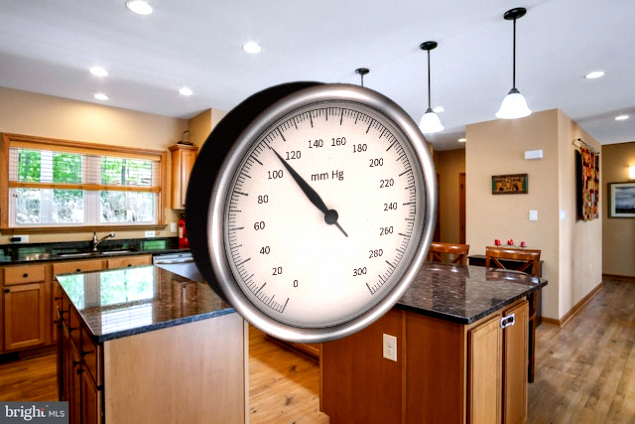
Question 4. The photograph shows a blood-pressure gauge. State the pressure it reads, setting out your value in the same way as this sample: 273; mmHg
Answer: 110; mmHg
